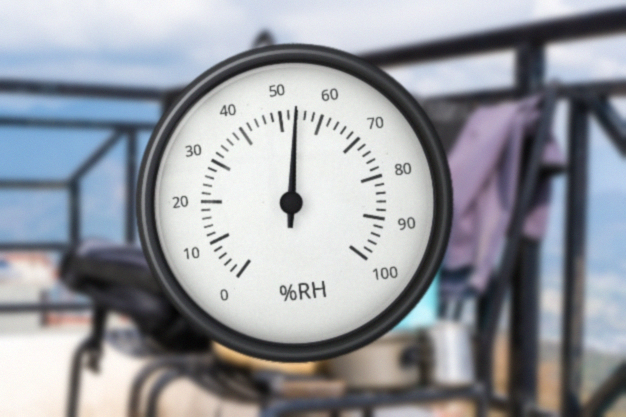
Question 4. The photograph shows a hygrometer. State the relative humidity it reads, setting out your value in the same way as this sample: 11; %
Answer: 54; %
